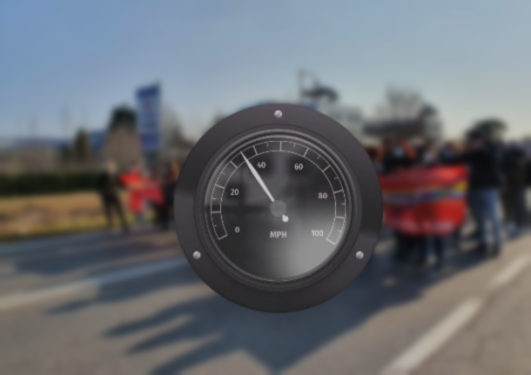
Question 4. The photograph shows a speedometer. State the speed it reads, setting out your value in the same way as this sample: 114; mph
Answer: 35; mph
